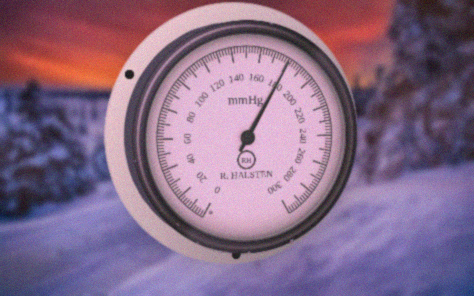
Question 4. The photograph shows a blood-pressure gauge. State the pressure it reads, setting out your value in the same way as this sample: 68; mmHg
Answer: 180; mmHg
